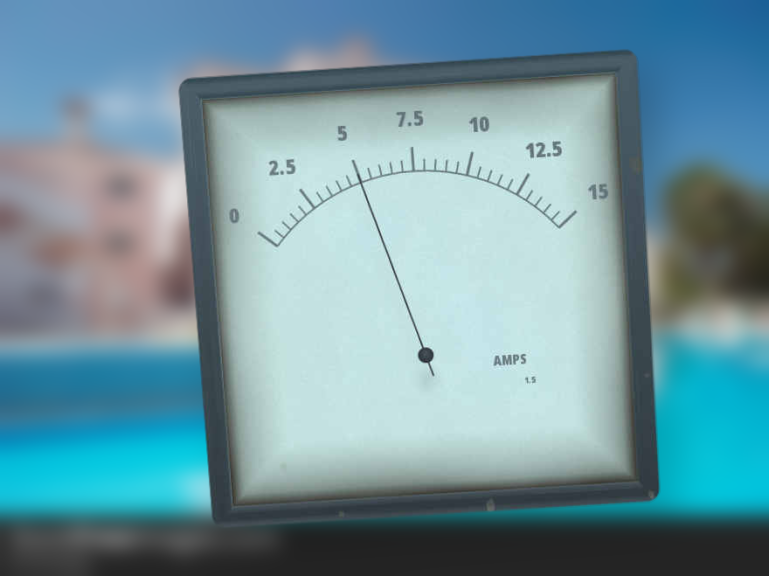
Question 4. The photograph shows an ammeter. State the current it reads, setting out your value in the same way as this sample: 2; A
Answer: 5; A
